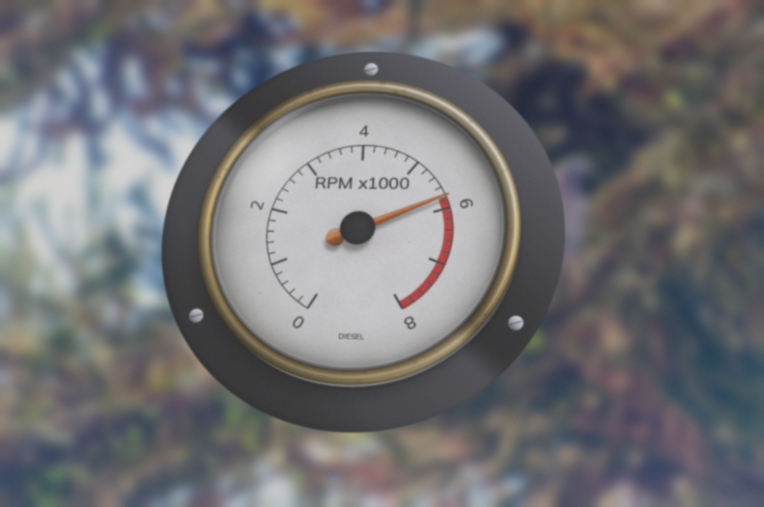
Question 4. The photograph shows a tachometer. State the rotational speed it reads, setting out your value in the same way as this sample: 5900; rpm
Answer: 5800; rpm
